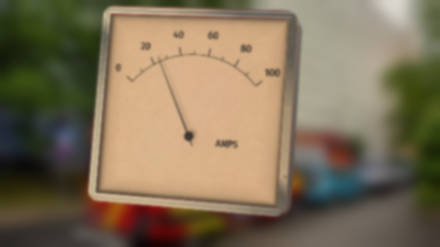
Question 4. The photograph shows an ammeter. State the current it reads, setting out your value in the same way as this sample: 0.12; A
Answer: 25; A
